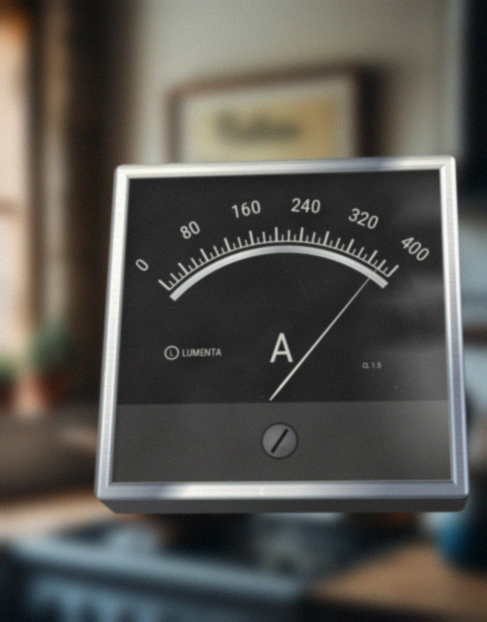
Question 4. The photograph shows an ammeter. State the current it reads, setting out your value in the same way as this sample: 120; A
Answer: 380; A
